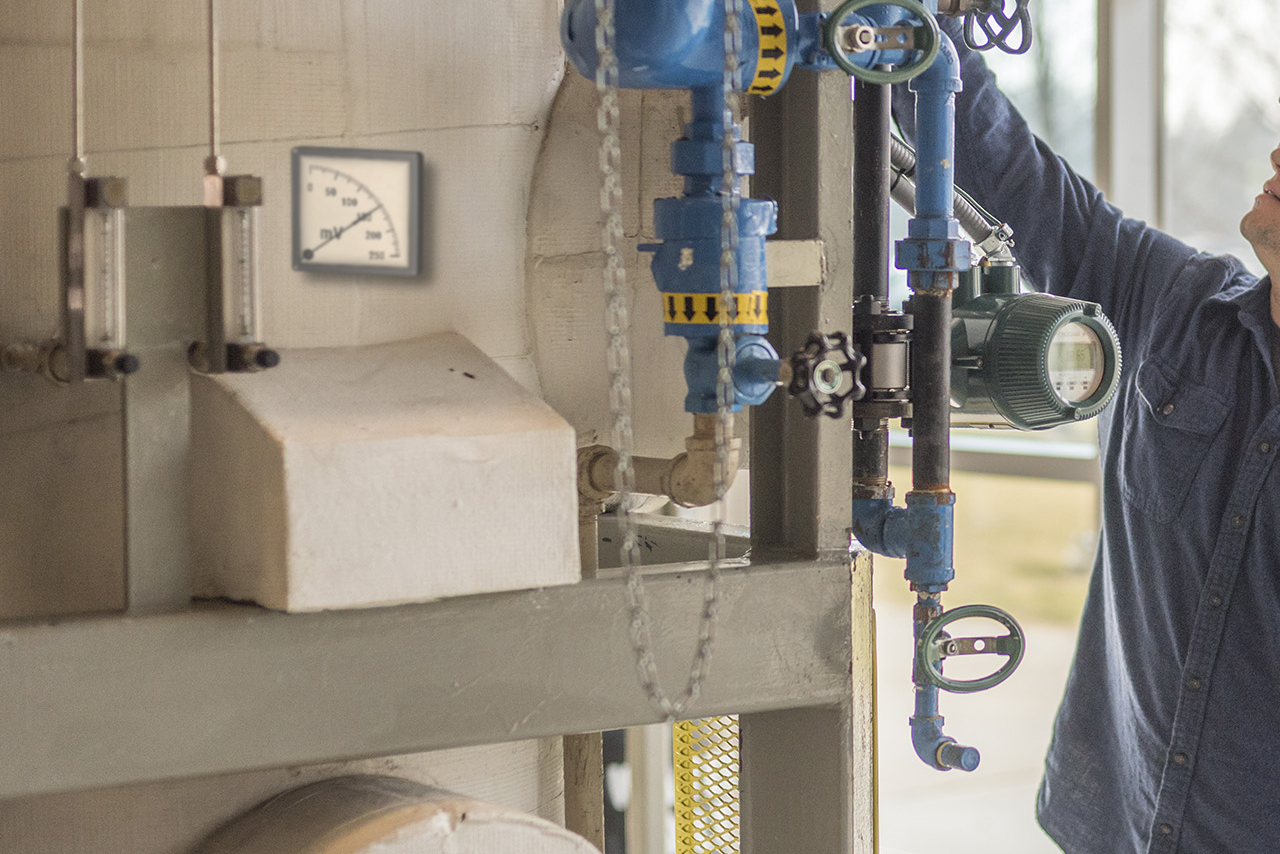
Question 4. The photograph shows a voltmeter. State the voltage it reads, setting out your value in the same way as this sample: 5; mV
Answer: 150; mV
